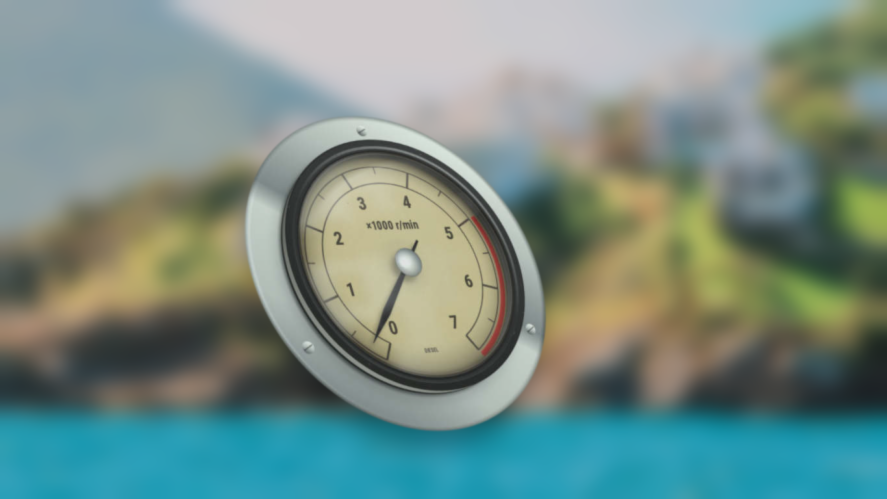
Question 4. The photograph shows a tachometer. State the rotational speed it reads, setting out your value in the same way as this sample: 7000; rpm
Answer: 250; rpm
